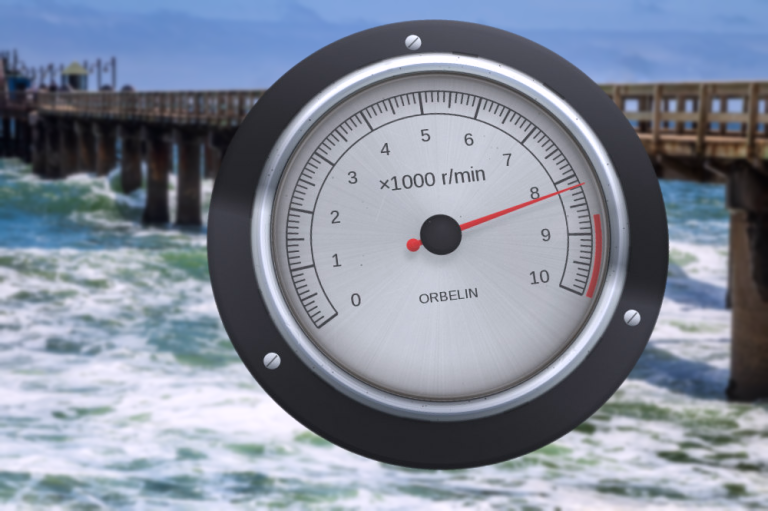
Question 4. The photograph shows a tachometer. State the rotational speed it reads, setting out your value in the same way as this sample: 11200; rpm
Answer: 8200; rpm
